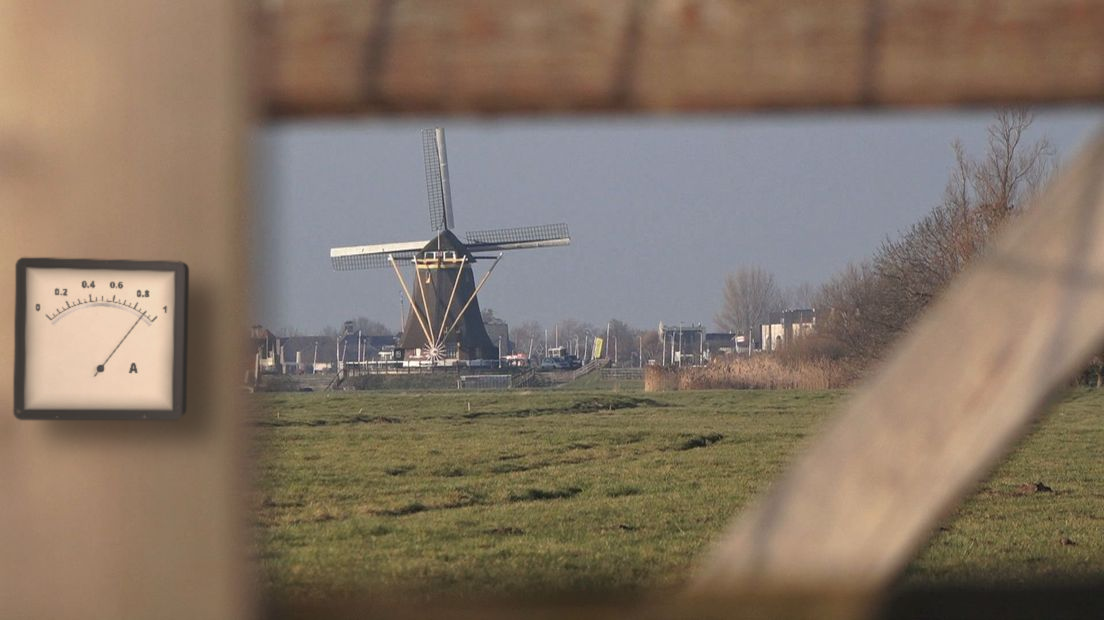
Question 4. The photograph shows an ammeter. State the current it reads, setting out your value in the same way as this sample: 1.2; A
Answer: 0.9; A
